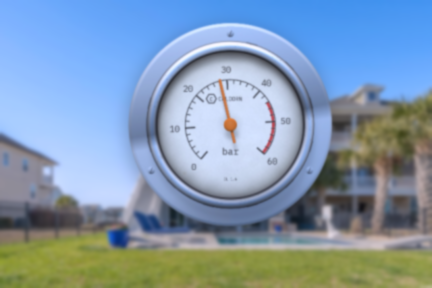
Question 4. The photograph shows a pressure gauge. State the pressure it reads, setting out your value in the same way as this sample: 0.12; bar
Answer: 28; bar
